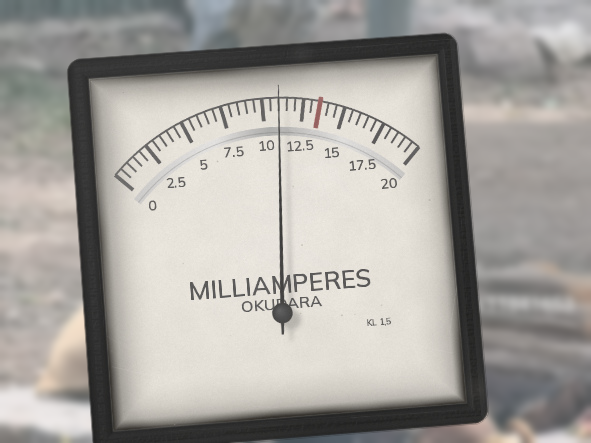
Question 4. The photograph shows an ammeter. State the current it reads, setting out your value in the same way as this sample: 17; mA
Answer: 11; mA
